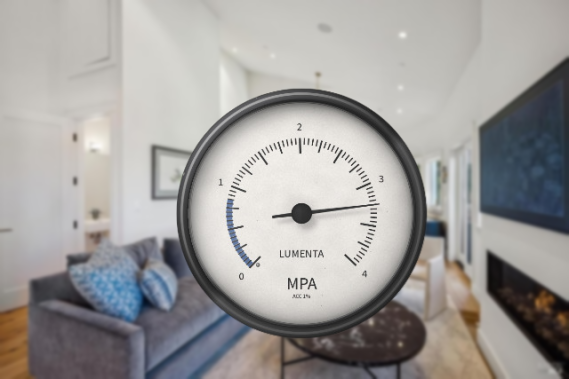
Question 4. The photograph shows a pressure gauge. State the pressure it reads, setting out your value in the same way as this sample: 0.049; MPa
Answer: 3.25; MPa
